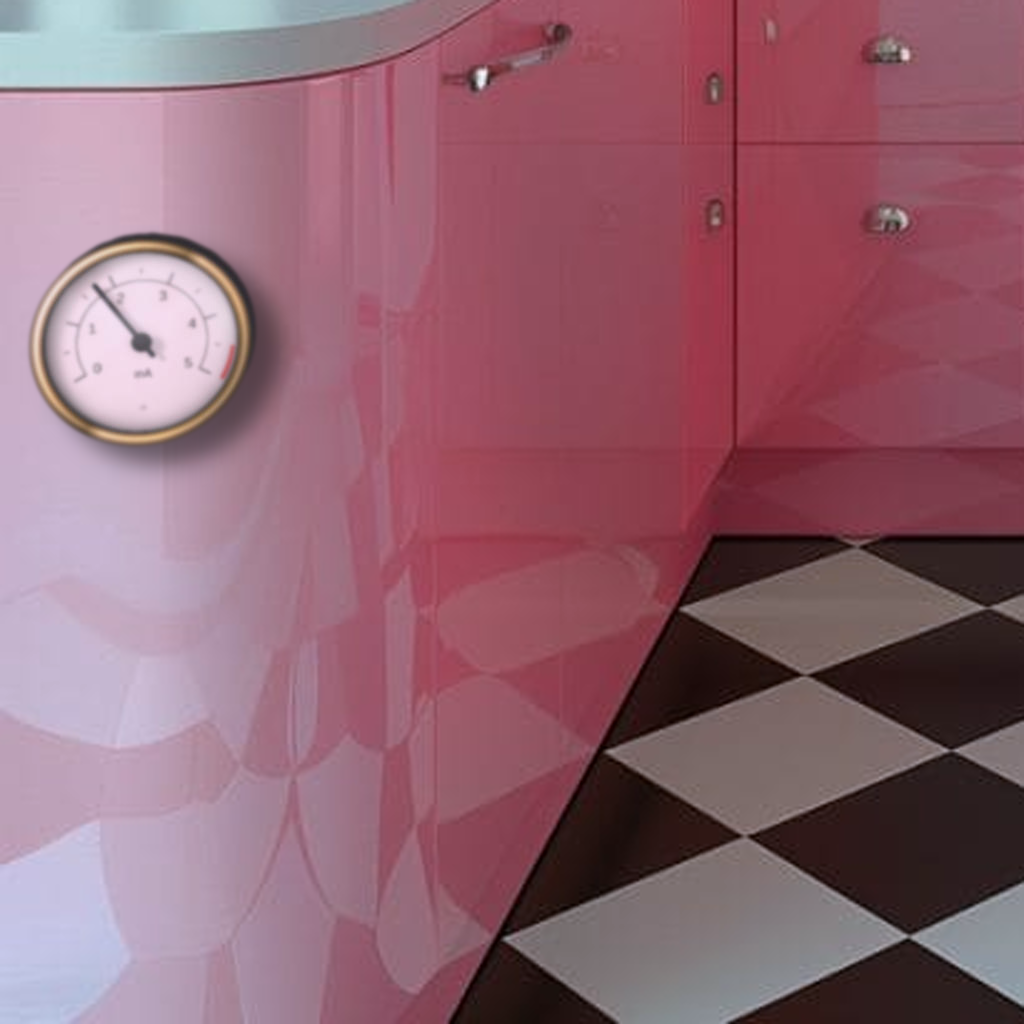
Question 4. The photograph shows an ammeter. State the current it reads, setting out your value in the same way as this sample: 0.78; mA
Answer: 1.75; mA
